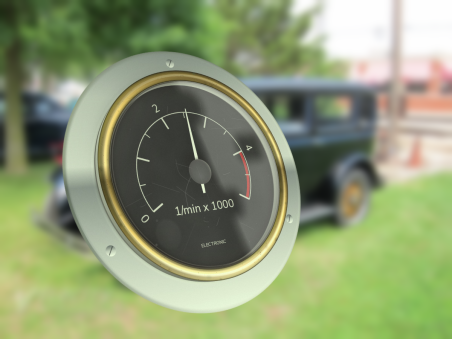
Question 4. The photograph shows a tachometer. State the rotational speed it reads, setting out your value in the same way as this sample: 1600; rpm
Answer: 2500; rpm
